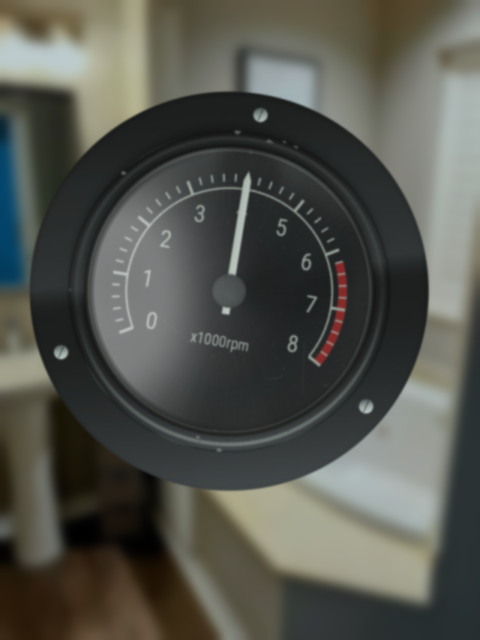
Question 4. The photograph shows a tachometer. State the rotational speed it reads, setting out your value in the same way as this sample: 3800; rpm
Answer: 4000; rpm
